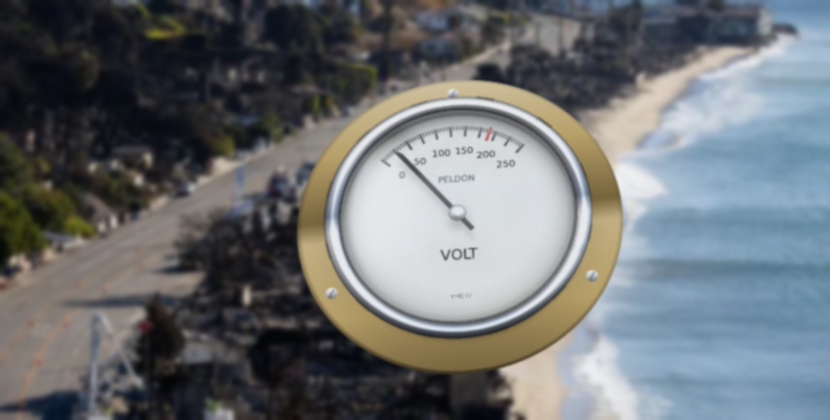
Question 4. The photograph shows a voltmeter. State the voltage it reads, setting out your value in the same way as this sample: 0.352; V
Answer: 25; V
